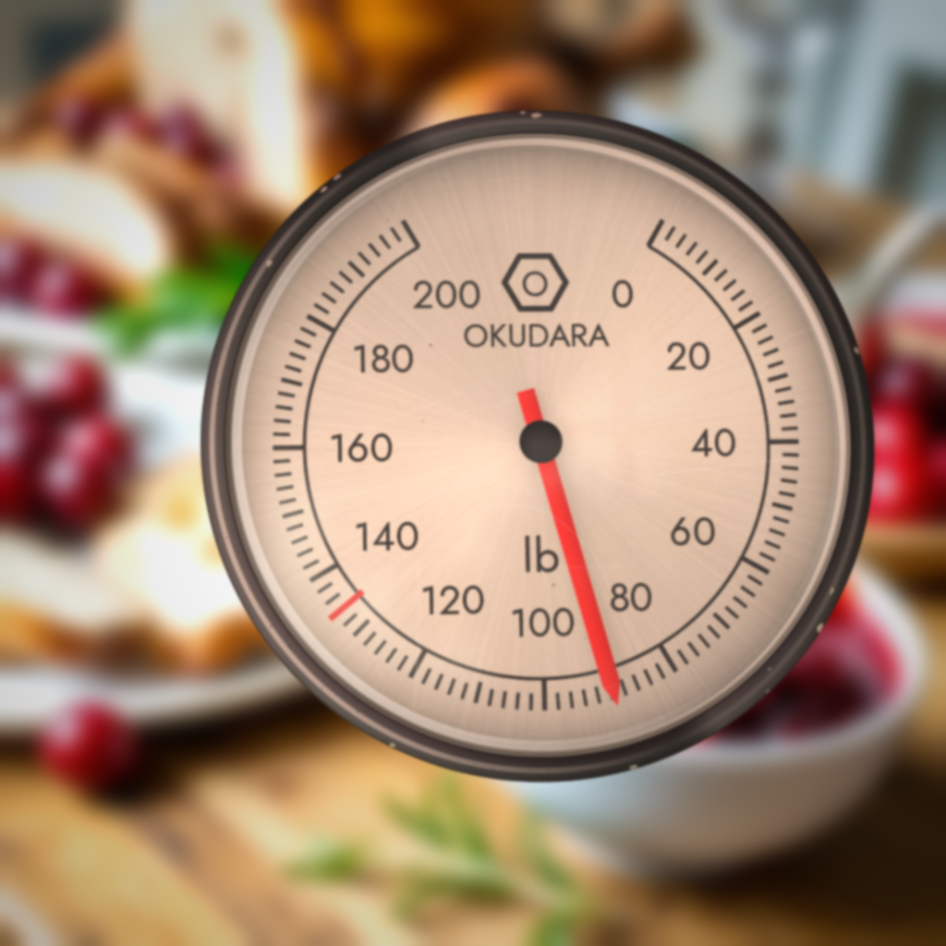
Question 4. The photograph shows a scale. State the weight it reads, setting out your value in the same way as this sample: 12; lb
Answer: 90; lb
